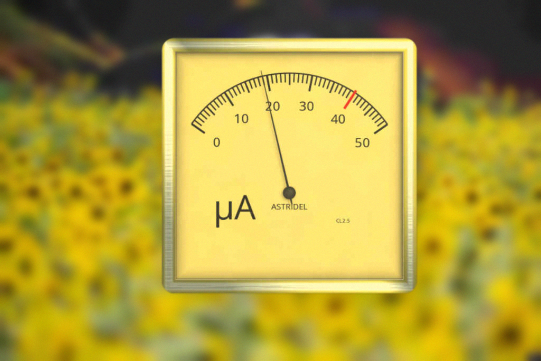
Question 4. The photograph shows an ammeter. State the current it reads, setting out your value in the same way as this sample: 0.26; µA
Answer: 19; µA
